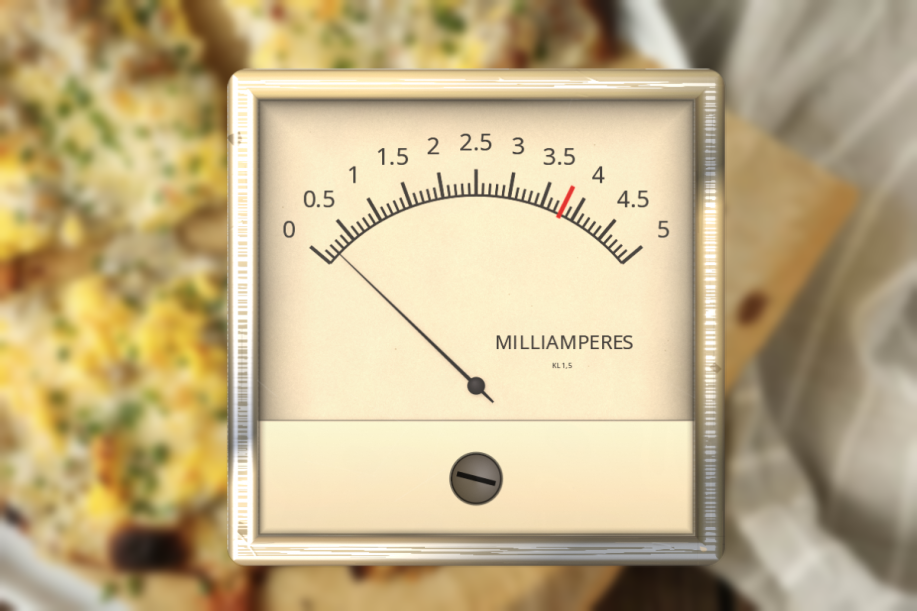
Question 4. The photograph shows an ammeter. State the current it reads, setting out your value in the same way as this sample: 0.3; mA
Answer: 0.2; mA
